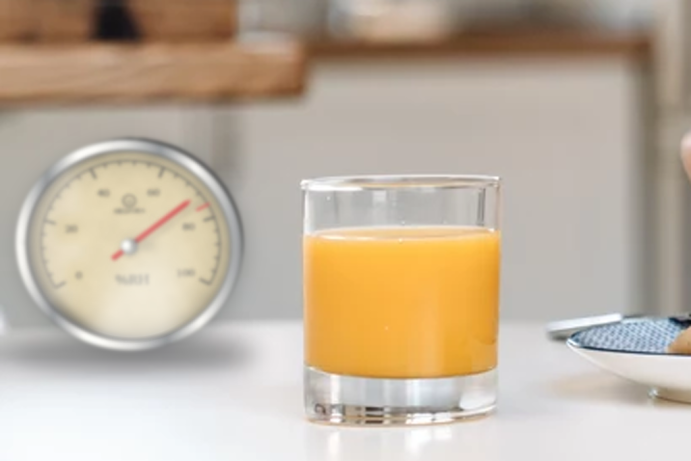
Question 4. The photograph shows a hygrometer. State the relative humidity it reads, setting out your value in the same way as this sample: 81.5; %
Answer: 72; %
